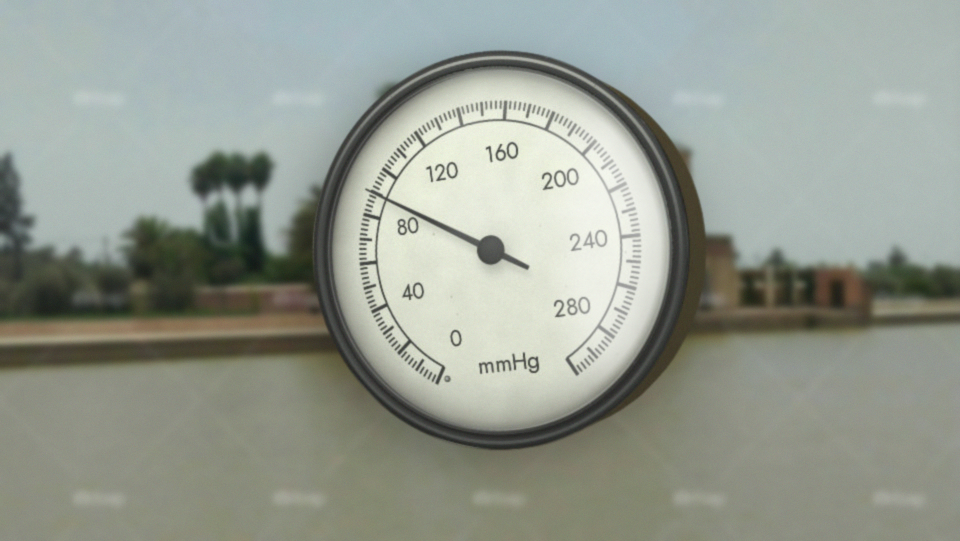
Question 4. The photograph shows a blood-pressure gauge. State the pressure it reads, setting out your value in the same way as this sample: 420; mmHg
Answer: 90; mmHg
